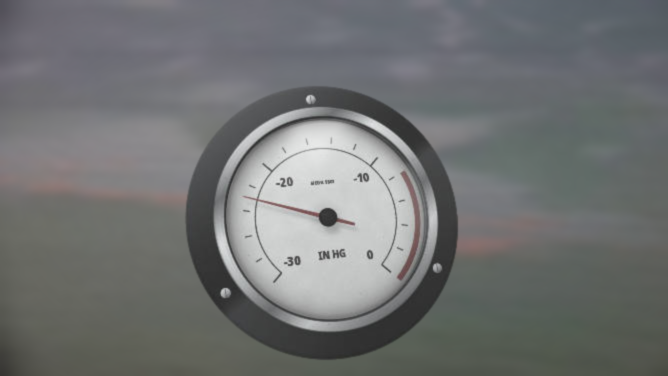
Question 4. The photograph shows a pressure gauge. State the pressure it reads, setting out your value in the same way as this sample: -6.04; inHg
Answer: -23; inHg
